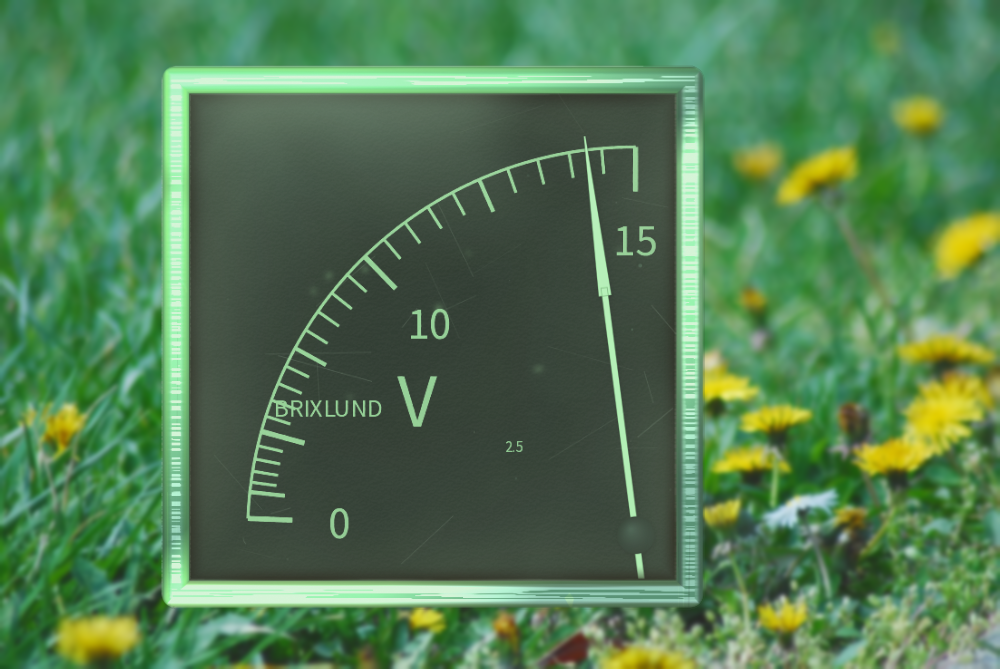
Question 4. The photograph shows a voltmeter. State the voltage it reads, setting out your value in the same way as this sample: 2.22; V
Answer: 14.25; V
